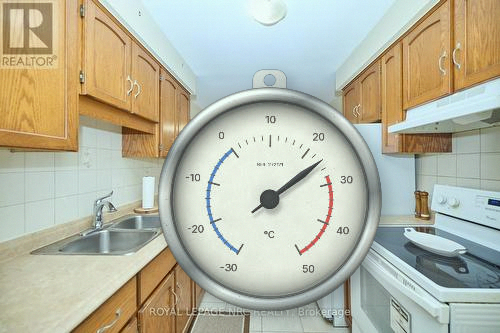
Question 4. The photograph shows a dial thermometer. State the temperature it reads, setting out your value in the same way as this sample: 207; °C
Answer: 24; °C
